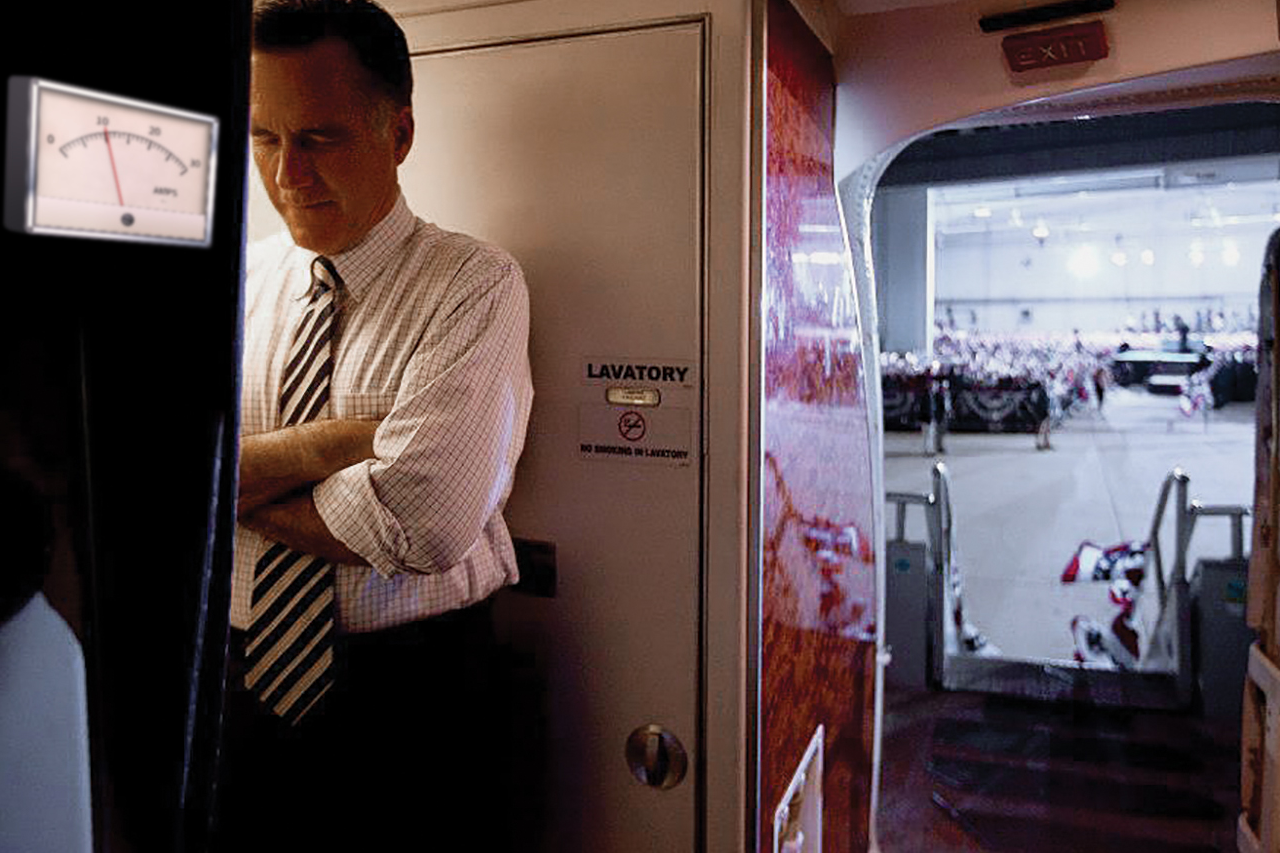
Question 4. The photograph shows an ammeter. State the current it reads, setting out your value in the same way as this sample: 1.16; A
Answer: 10; A
